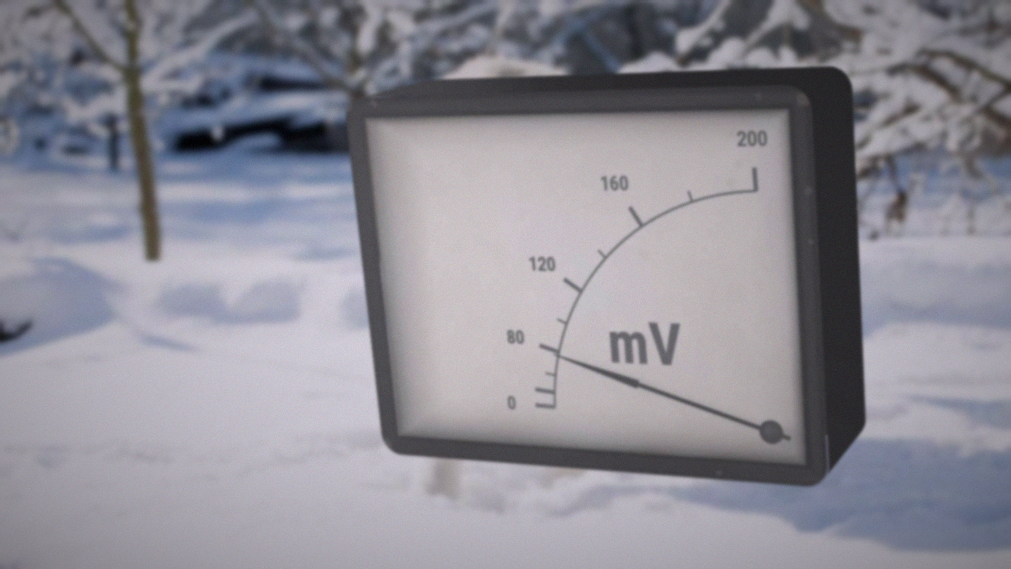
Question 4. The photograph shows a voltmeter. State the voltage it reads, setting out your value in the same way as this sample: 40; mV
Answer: 80; mV
